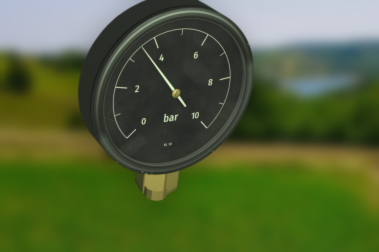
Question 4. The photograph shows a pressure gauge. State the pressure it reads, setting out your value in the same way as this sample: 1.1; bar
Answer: 3.5; bar
